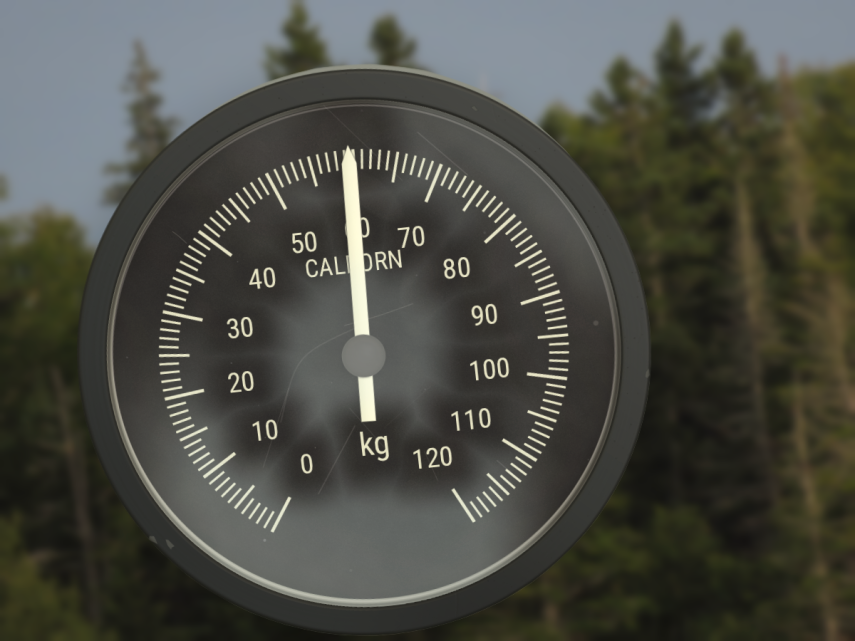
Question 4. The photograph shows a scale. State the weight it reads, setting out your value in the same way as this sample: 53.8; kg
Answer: 59.5; kg
